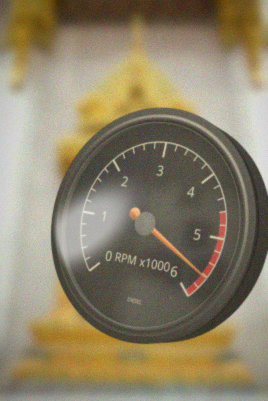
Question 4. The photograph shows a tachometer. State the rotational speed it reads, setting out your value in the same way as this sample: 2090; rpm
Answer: 5600; rpm
